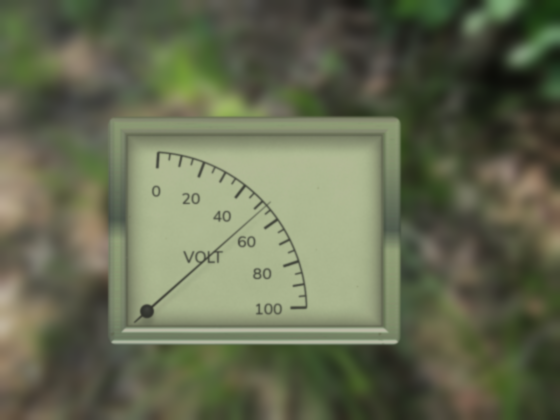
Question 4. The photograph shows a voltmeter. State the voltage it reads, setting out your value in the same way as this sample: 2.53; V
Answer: 52.5; V
